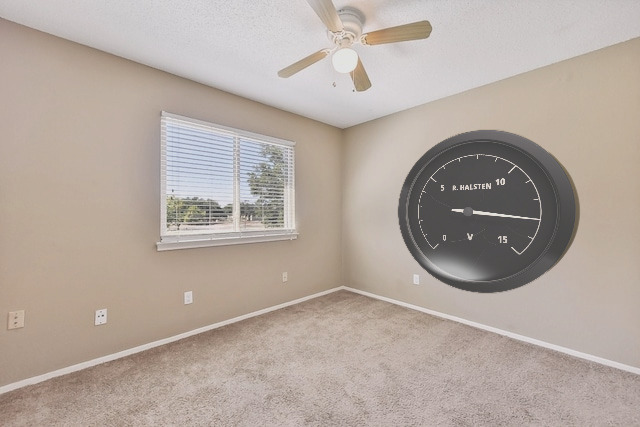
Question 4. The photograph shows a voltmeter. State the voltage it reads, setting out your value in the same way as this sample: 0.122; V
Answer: 13; V
